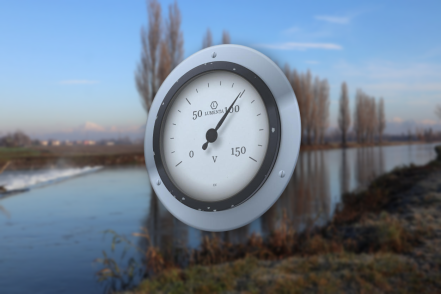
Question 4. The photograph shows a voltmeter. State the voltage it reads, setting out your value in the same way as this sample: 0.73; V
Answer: 100; V
